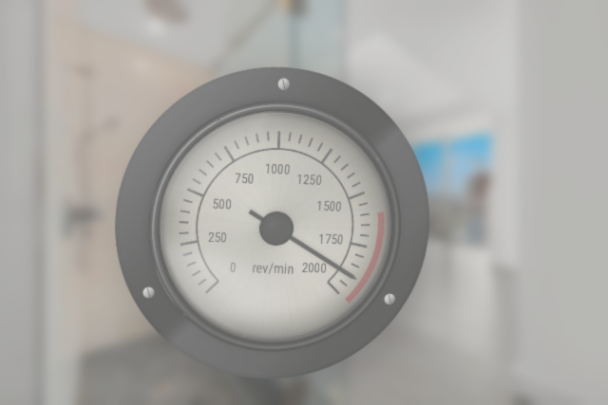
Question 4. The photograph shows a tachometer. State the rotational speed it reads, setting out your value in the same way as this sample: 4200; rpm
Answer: 1900; rpm
